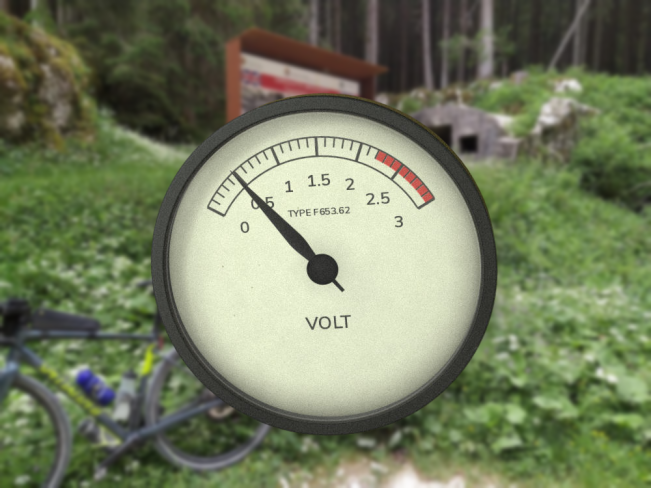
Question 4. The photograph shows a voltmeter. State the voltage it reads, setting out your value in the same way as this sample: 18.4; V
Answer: 0.5; V
